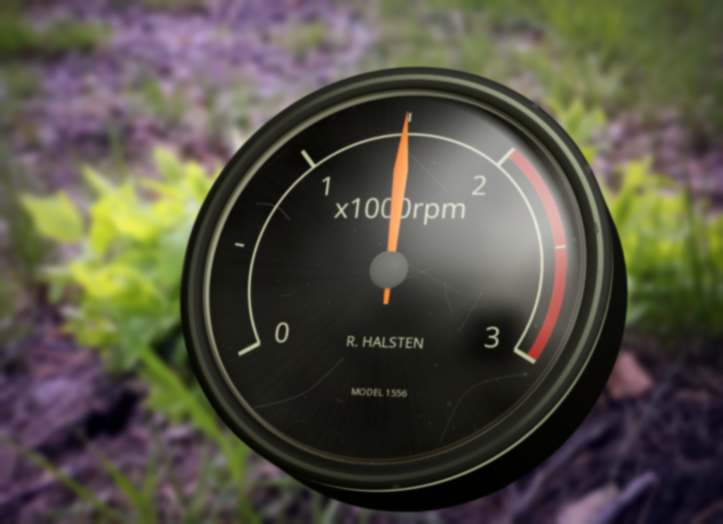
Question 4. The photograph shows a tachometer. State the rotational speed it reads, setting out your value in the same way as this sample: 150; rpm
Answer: 1500; rpm
